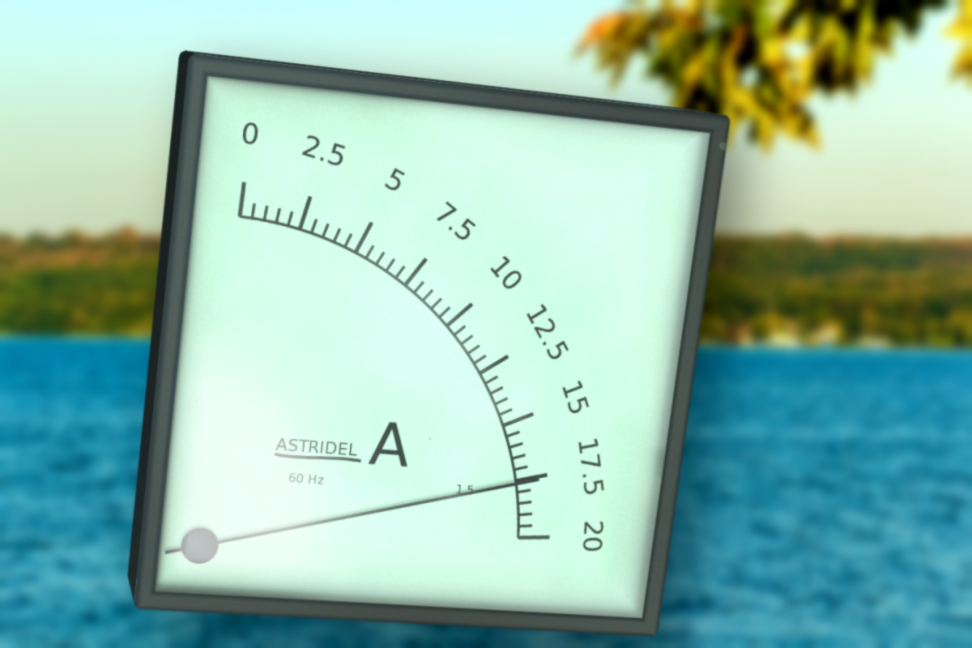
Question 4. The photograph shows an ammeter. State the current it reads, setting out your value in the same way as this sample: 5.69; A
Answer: 17.5; A
